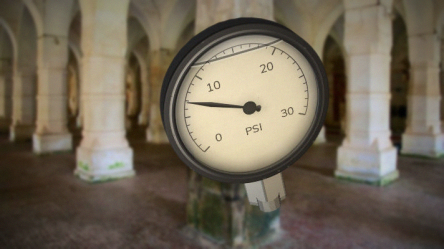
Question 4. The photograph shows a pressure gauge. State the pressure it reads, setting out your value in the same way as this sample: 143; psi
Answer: 7; psi
